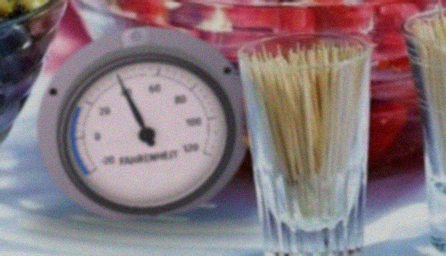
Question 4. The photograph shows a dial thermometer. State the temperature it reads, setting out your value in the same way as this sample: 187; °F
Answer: 40; °F
